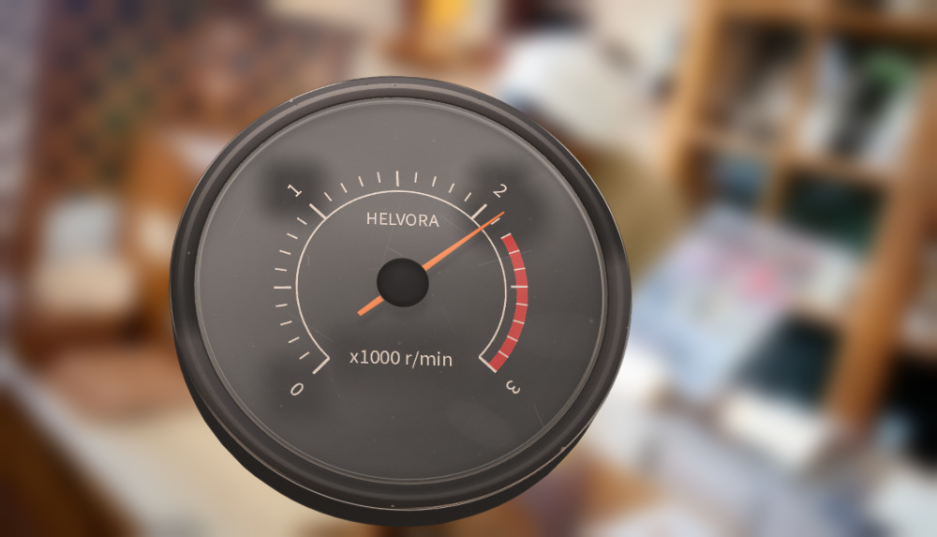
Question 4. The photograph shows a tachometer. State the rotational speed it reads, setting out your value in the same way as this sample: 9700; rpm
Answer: 2100; rpm
